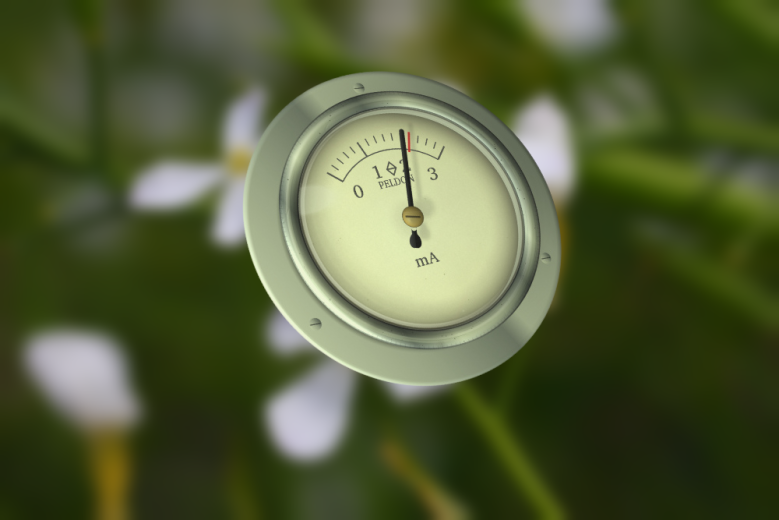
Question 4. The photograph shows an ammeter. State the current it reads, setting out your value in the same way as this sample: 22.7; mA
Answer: 2; mA
